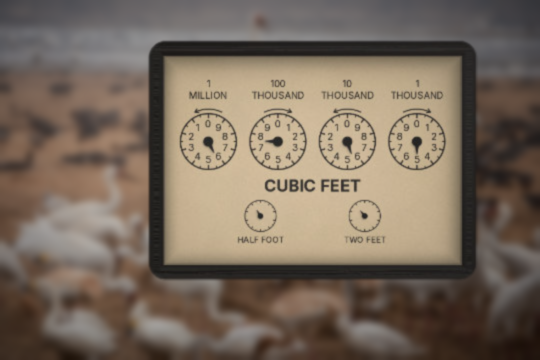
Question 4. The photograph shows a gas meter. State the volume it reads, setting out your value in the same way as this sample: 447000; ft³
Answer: 575500; ft³
